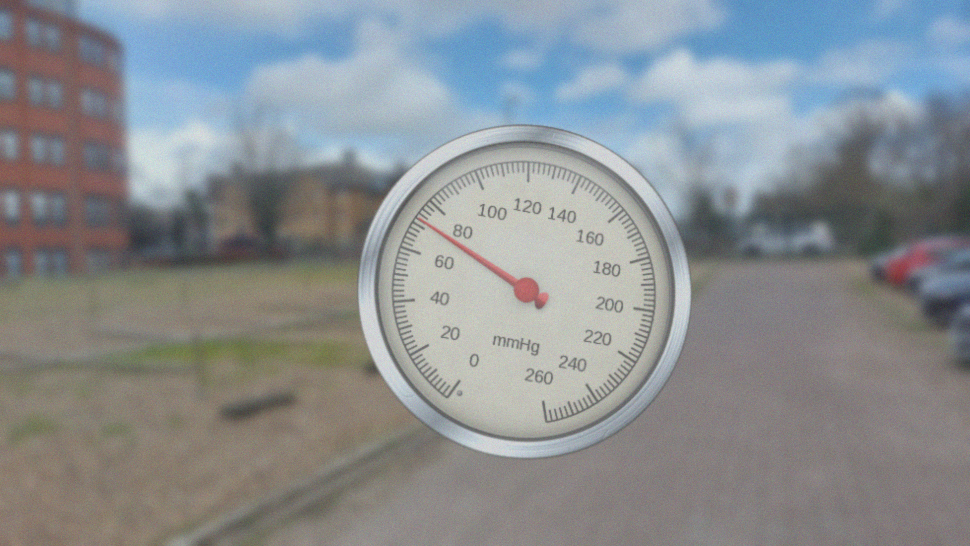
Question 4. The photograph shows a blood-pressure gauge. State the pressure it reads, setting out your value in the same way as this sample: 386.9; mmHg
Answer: 72; mmHg
